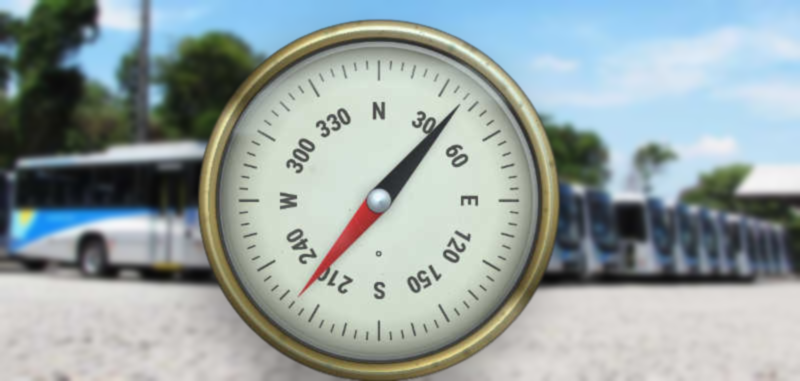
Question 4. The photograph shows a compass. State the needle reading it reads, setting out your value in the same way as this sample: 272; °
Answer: 220; °
